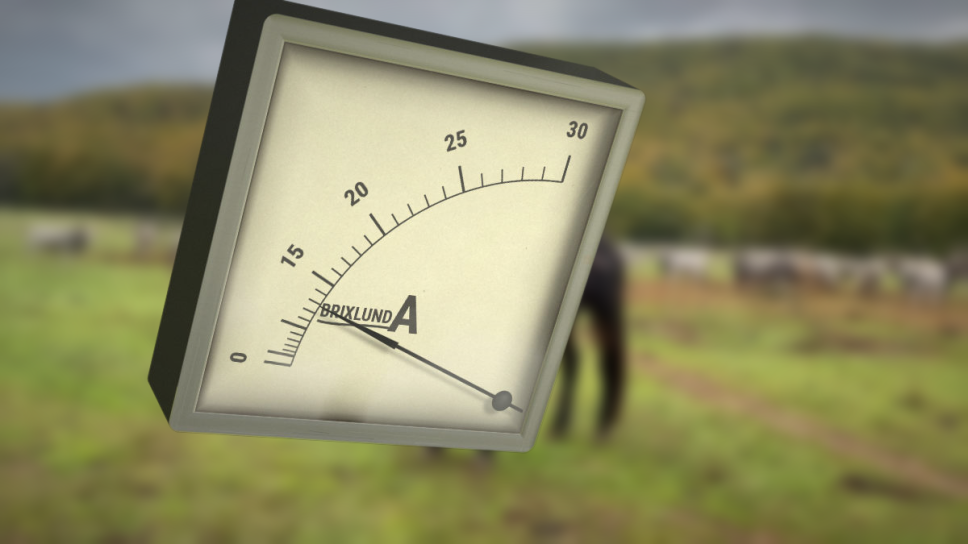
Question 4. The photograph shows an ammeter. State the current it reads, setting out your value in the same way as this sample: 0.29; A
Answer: 13; A
